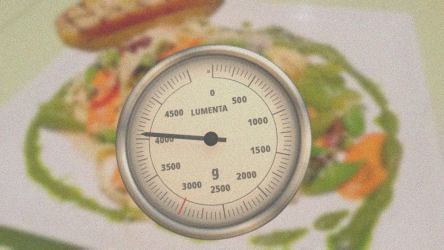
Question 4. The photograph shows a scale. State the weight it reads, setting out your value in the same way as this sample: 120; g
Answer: 4050; g
